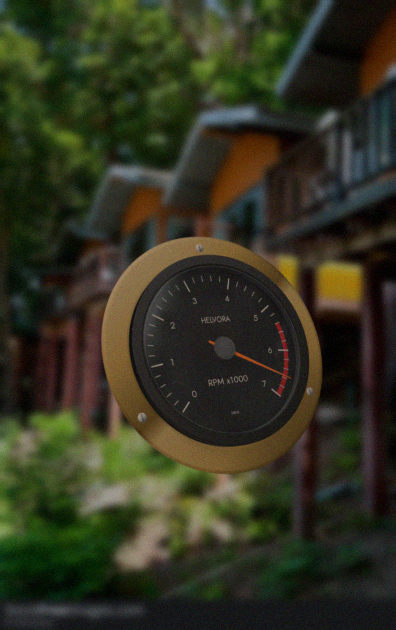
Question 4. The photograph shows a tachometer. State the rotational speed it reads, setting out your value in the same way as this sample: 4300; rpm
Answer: 6600; rpm
